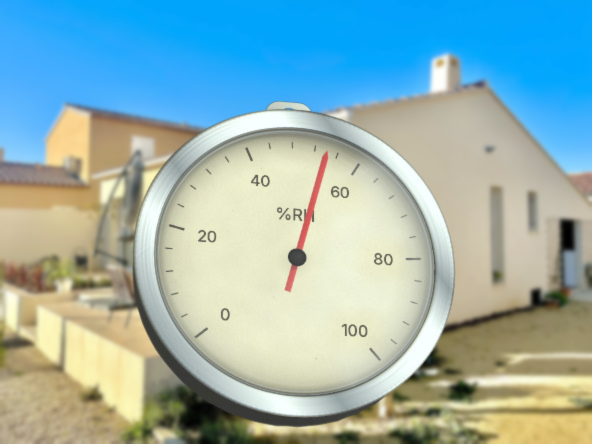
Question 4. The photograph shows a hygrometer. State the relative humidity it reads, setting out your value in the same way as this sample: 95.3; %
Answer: 54; %
